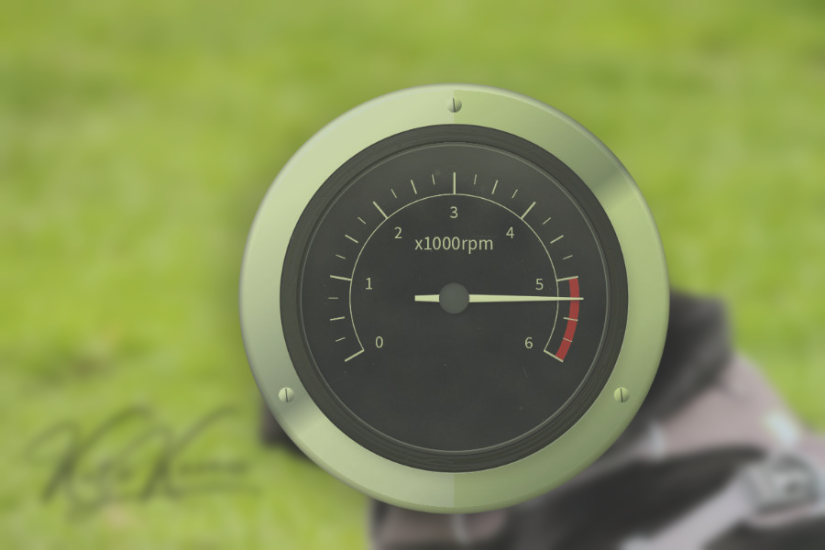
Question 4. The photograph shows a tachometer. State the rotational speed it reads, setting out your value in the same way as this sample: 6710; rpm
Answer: 5250; rpm
